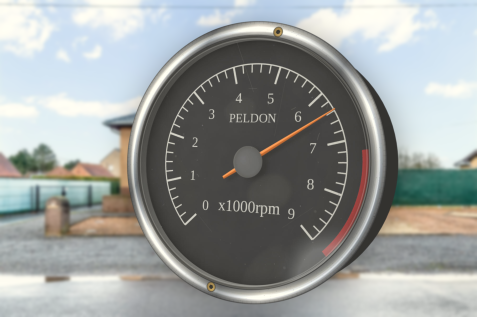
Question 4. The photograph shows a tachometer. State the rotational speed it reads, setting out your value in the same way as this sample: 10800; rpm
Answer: 6400; rpm
